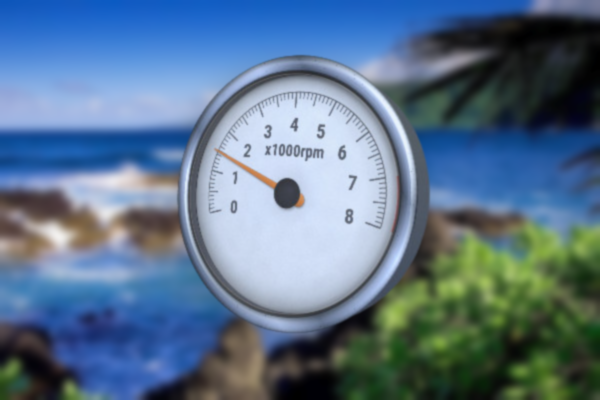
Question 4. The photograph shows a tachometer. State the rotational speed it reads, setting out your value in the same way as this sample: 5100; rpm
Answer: 1500; rpm
